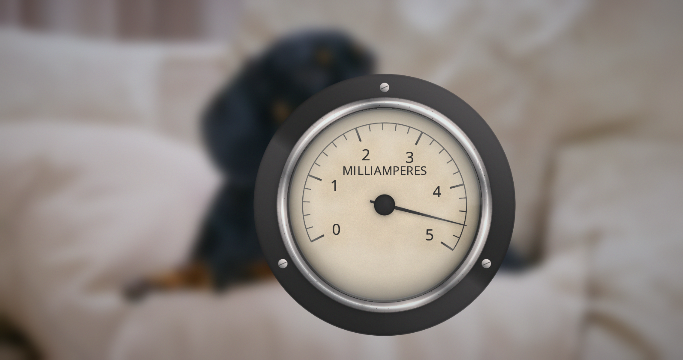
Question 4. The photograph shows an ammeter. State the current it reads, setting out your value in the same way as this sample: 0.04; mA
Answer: 4.6; mA
